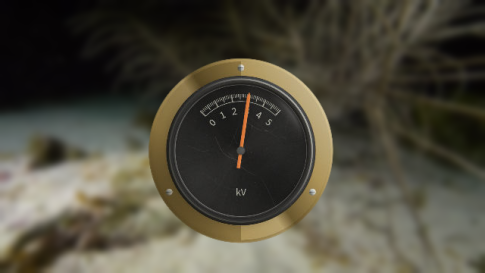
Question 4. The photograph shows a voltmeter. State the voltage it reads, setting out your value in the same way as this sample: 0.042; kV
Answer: 3; kV
